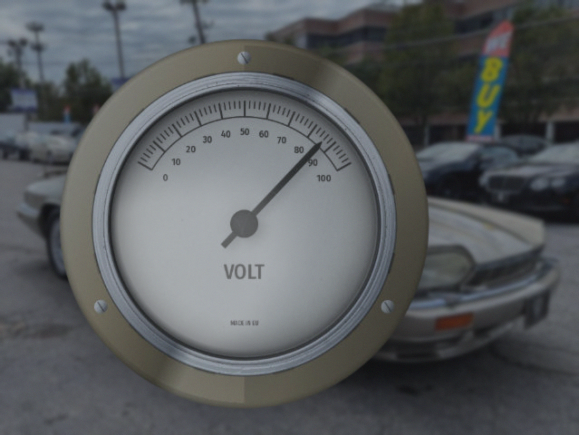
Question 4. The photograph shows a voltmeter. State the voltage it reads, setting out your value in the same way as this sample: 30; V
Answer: 86; V
